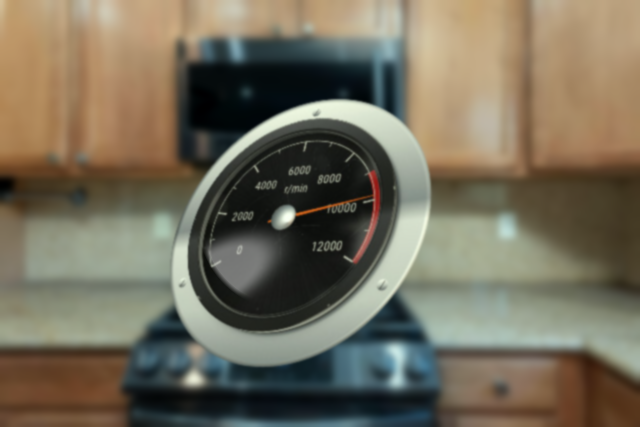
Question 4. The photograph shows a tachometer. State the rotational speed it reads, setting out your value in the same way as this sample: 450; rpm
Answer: 10000; rpm
